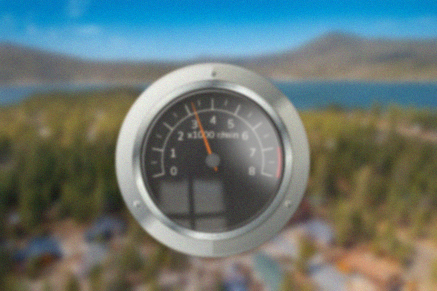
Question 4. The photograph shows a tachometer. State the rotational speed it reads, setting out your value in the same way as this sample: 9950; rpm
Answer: 3250; rpm
